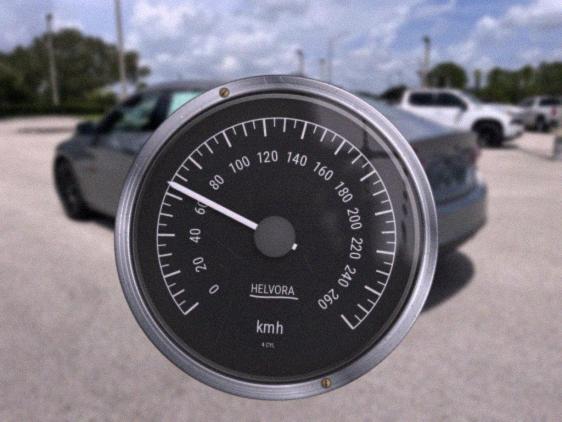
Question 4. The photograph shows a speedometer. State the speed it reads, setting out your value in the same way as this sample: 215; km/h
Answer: 65; km/h
